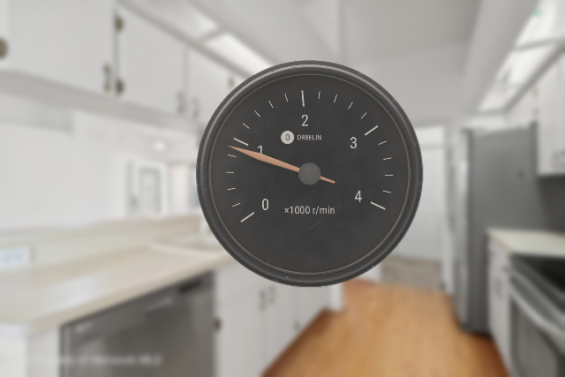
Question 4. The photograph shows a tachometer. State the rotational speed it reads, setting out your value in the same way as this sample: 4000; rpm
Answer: 900; rpm
